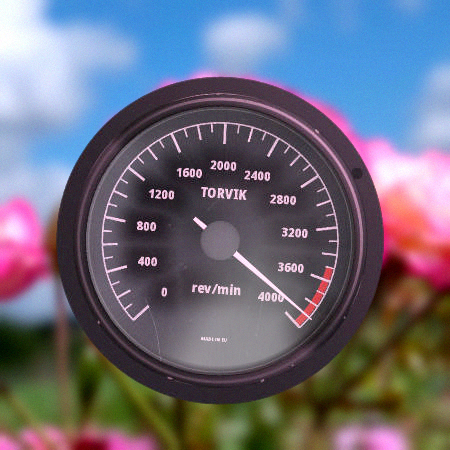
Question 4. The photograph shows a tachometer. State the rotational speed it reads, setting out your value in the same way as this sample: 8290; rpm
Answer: 3900; rpm
